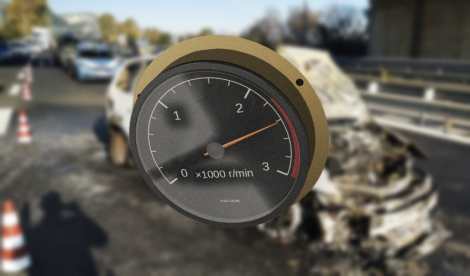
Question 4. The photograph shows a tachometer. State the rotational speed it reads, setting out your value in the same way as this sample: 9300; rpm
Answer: 2400; rpm
